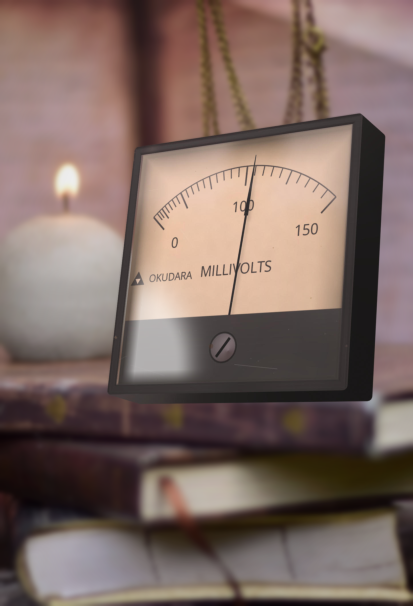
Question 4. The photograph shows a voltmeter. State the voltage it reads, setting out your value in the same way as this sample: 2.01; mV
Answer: 105; mV
